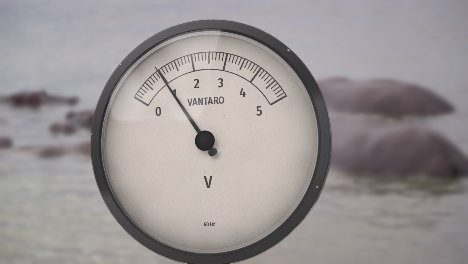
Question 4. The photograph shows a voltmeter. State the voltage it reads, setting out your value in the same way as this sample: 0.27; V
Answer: 1; V
